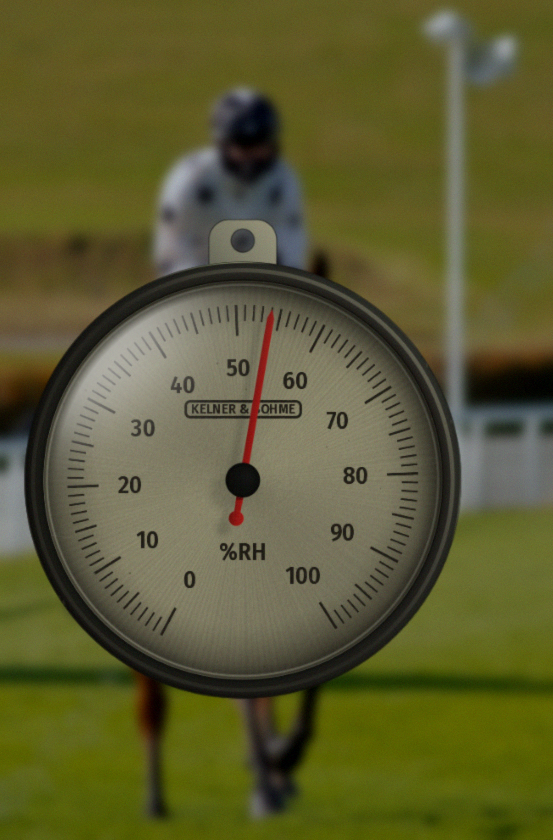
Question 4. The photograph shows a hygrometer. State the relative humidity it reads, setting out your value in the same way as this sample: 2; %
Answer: 54; %
